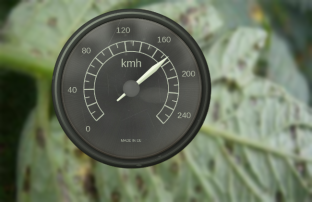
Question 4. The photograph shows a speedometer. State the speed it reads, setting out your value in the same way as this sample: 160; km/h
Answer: 175; km/h
